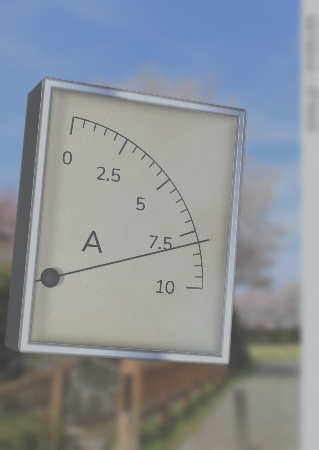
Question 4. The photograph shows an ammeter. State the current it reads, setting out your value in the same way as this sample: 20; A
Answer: 8; A
